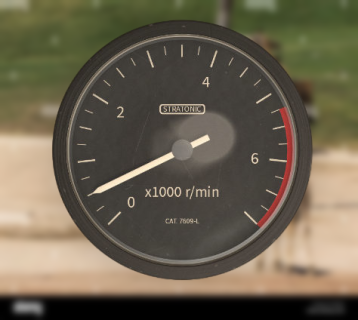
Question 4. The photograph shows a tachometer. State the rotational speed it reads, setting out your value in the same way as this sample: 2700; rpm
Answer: 500; rpm
